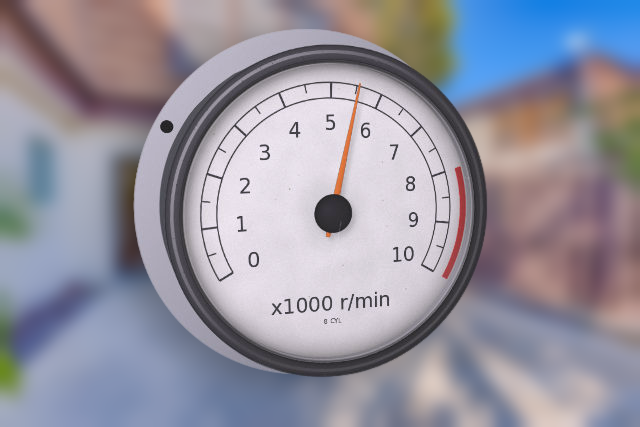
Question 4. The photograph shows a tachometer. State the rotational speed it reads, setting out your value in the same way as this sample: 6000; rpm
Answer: 5500; rpm
